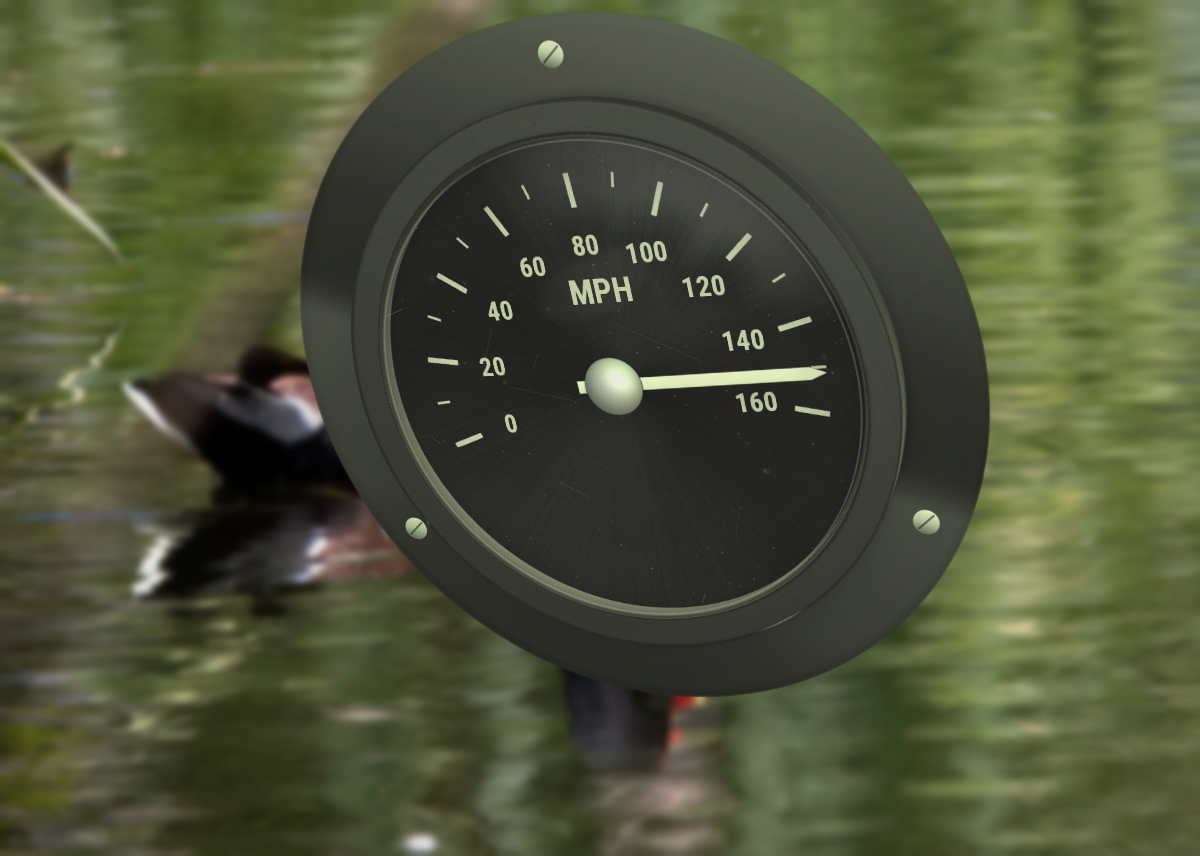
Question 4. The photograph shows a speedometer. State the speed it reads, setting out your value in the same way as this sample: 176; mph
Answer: 150; mph
